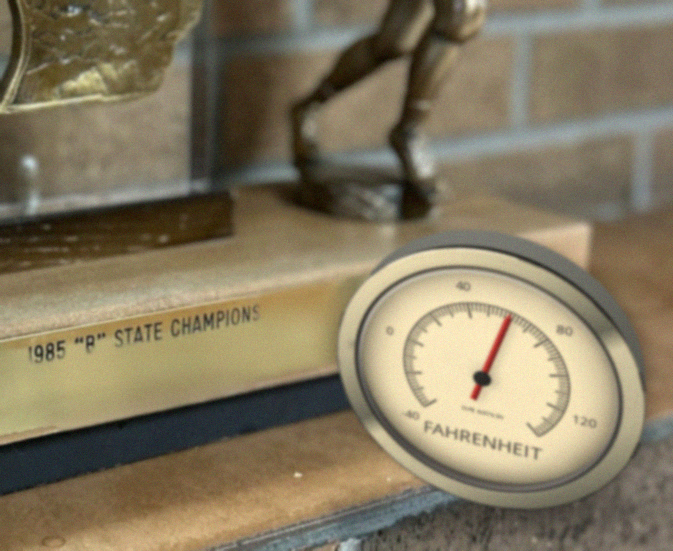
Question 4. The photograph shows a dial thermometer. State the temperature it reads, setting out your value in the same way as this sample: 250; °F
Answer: 60; °F
